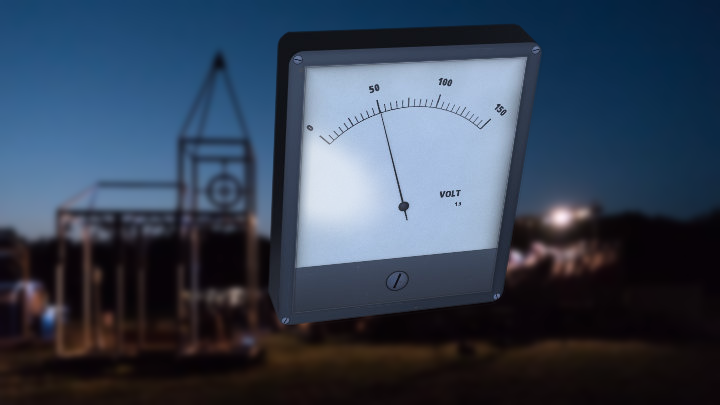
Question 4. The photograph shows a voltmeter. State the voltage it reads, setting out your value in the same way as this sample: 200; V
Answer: 50; V
